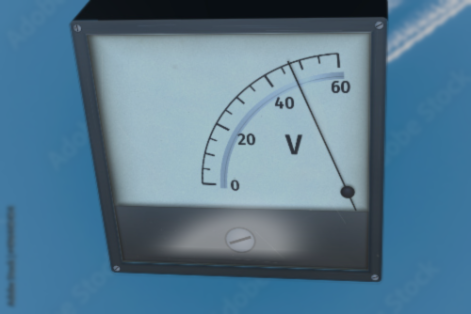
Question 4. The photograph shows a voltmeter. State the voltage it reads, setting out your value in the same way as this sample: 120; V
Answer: 47.5; V
